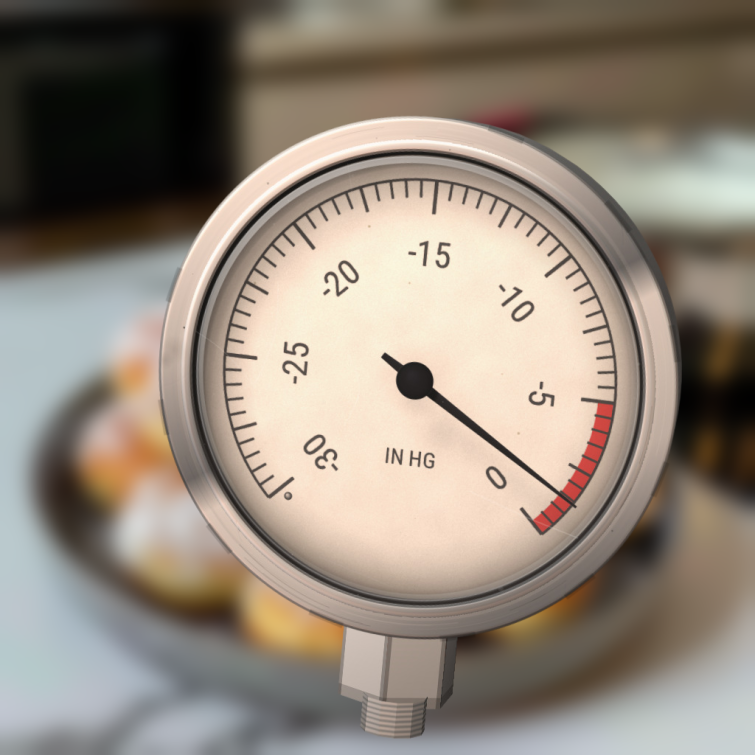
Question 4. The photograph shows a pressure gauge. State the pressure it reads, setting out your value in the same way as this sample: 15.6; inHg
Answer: -1.5; inHg
